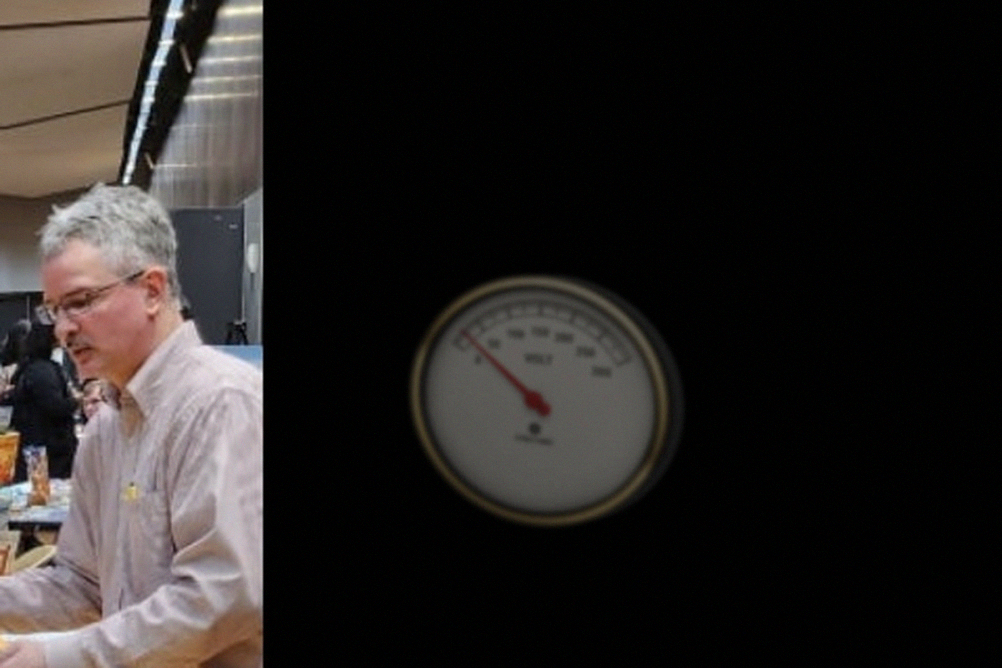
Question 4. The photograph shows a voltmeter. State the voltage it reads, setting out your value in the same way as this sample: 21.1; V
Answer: 25; V
